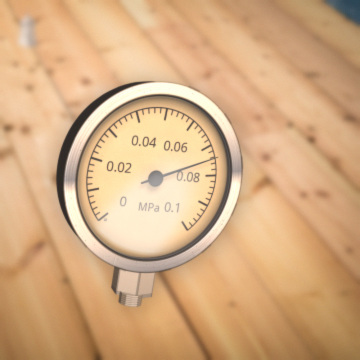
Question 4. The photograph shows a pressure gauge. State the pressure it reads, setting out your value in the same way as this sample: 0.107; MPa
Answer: 0.074; MPa
